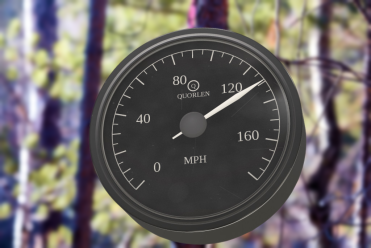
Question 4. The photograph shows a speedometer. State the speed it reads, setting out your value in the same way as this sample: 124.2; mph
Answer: 130; mph
